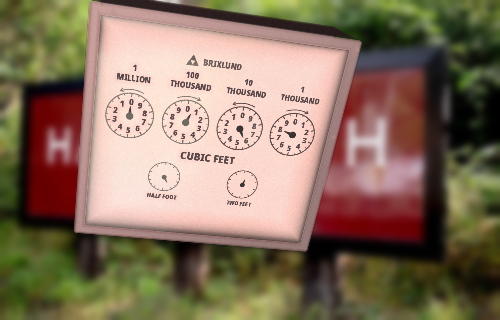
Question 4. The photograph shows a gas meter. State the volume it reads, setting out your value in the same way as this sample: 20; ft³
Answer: 5800; ft³
